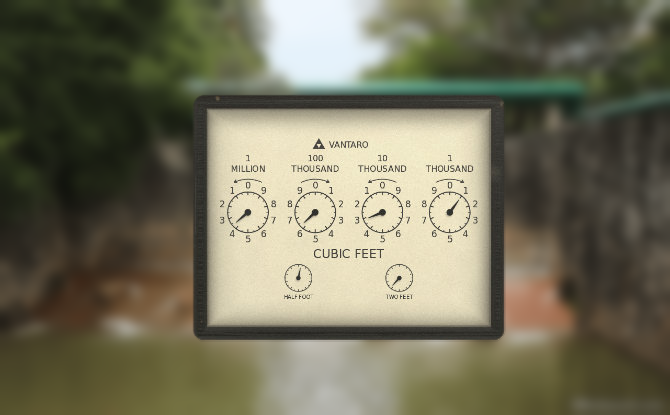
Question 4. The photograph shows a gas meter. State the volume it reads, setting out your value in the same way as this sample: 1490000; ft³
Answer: 363100; ft³
